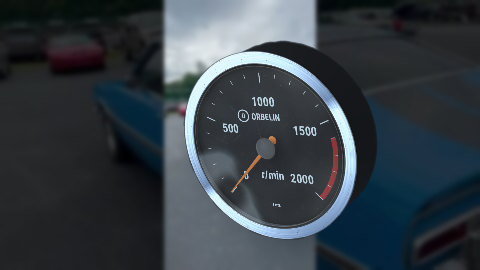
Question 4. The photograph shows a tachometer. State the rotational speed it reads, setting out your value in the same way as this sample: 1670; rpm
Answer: 0; rpm
